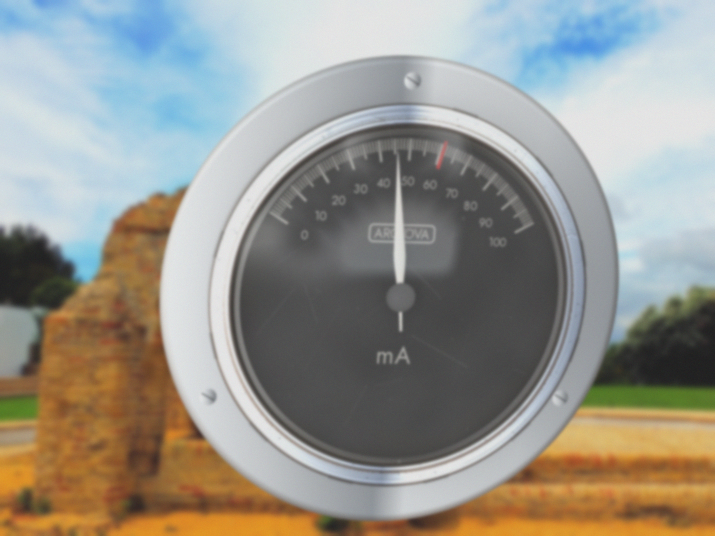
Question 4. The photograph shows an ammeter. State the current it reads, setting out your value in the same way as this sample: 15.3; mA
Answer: 45; mA
